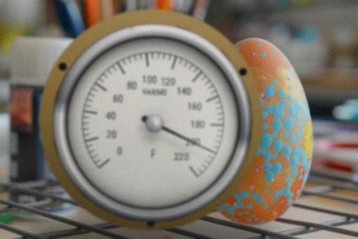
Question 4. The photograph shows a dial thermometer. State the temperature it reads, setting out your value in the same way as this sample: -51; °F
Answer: 200; °F
